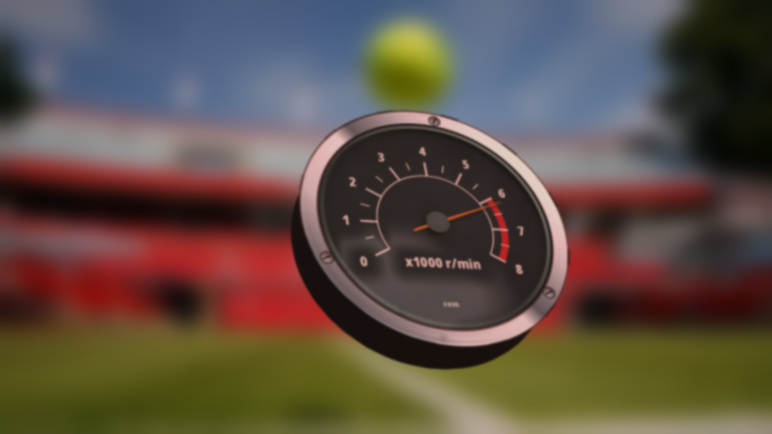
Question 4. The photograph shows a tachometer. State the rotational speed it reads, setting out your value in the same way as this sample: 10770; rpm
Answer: 6250; rpm
